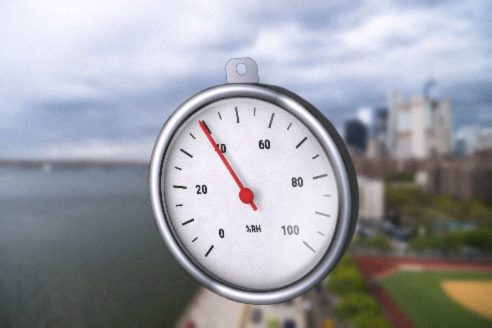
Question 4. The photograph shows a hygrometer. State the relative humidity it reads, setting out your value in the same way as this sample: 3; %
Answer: 40; %
